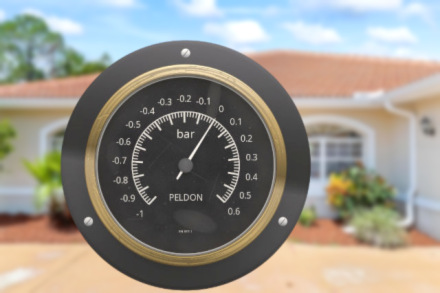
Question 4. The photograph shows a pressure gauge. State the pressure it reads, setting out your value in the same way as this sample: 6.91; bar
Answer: 0; bar
